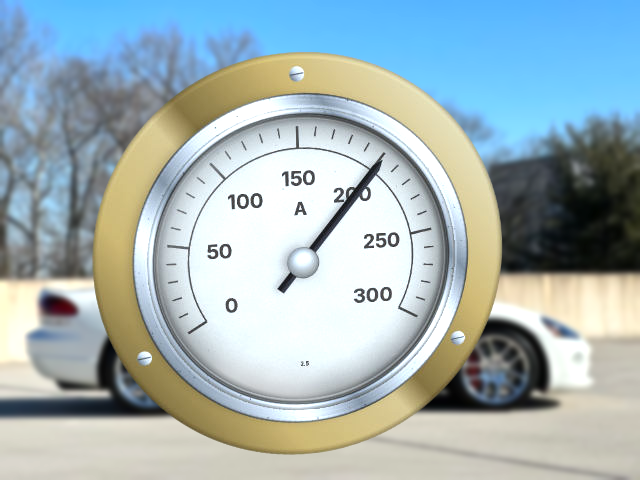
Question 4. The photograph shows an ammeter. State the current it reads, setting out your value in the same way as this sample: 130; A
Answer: 200; A
